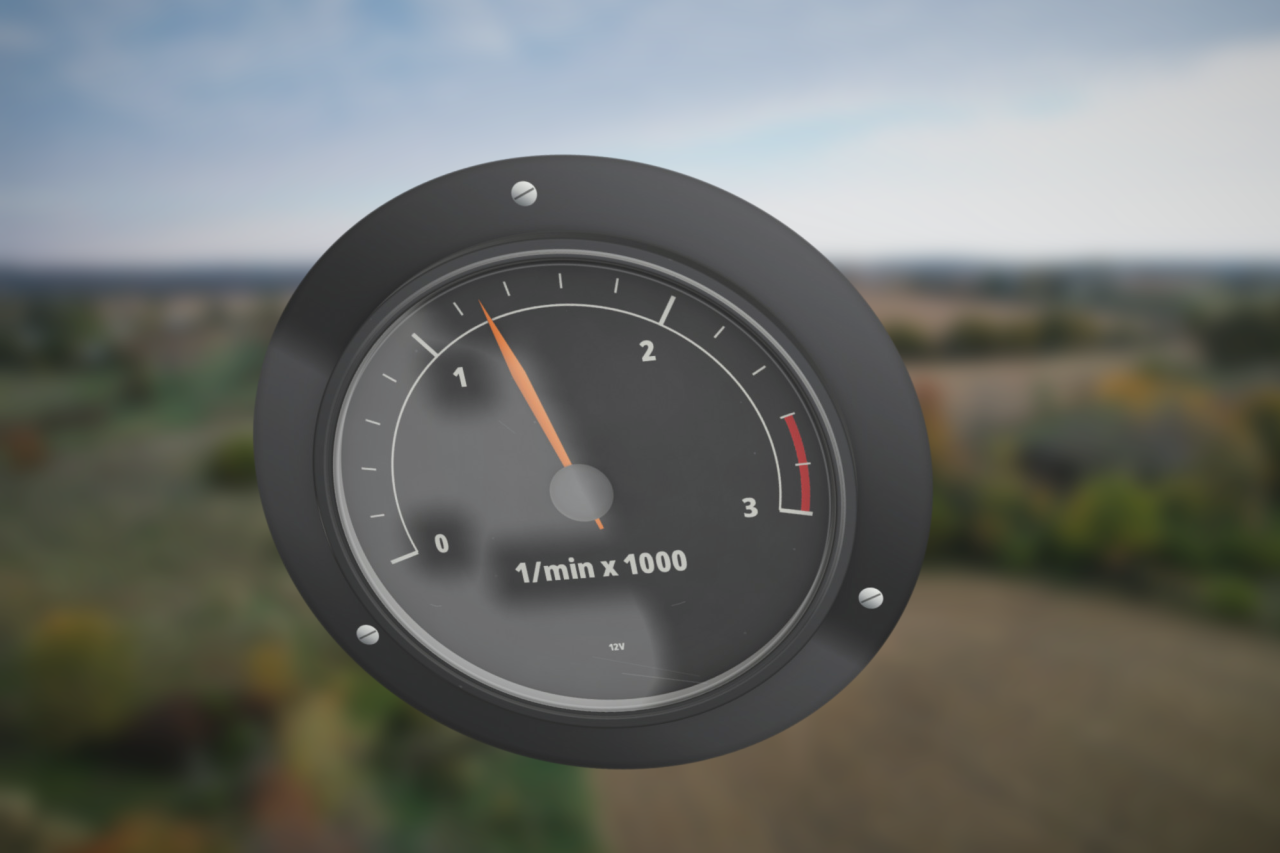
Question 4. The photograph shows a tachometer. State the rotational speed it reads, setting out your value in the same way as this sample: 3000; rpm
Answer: 1300; rpm
